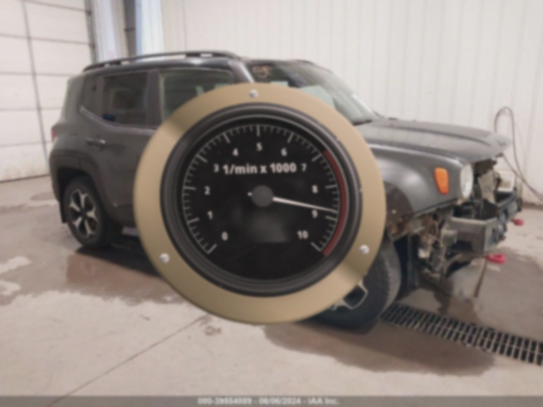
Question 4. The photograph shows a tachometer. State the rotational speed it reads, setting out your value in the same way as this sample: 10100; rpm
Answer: 8800; rpm
